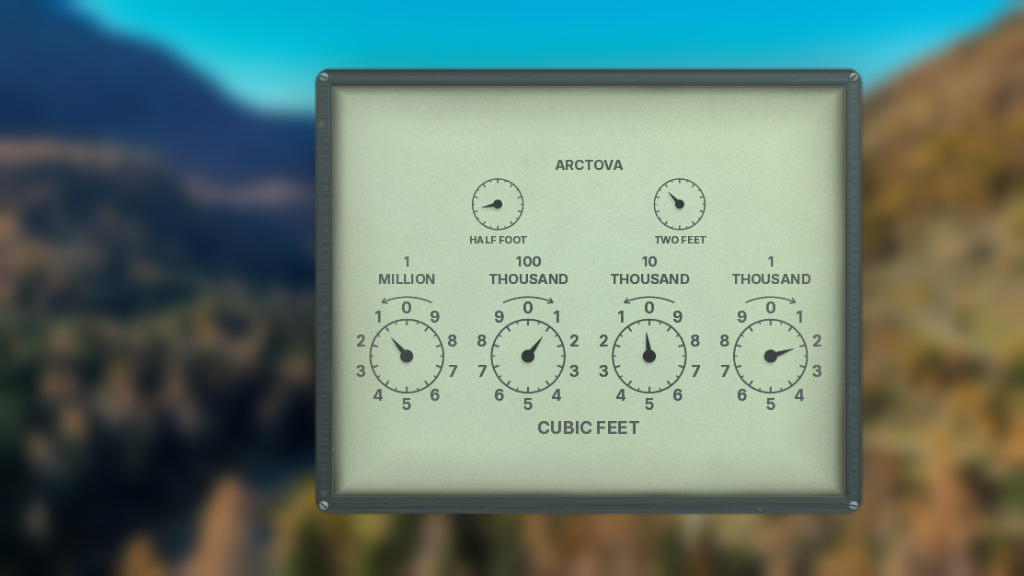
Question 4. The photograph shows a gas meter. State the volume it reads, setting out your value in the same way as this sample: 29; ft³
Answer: 110200; ft³
